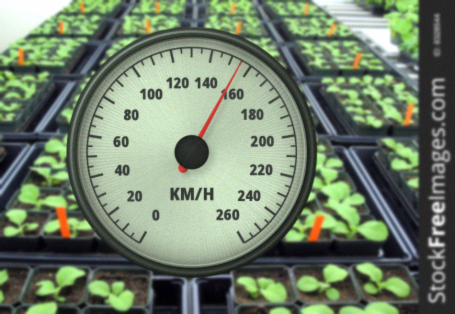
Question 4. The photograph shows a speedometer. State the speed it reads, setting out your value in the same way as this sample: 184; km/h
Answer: 155; km/h
